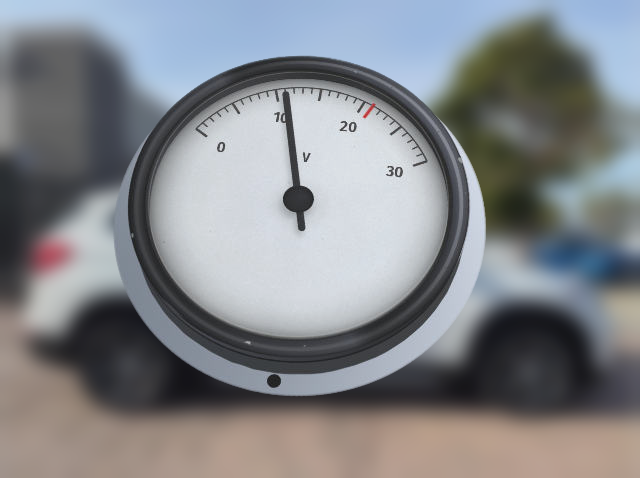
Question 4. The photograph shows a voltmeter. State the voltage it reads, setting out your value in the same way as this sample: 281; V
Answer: 11; V
